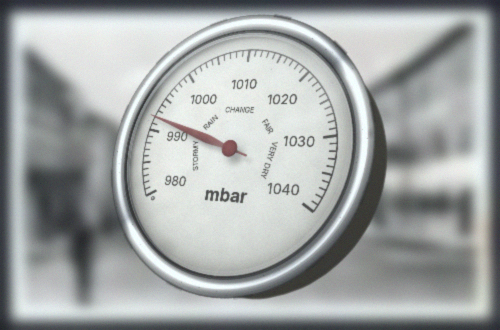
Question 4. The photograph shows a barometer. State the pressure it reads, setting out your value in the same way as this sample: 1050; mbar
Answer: 992; mbar
